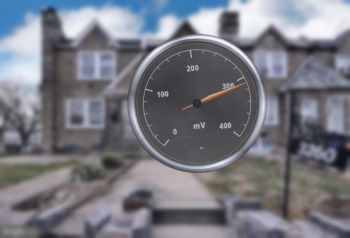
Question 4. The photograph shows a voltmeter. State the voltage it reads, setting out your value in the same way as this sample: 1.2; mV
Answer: 310; mV
